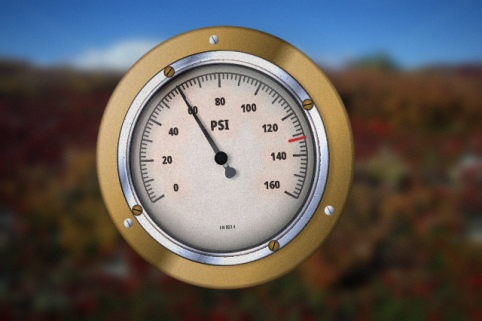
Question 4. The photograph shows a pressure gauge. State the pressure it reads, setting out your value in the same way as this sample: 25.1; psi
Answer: 60; psi
